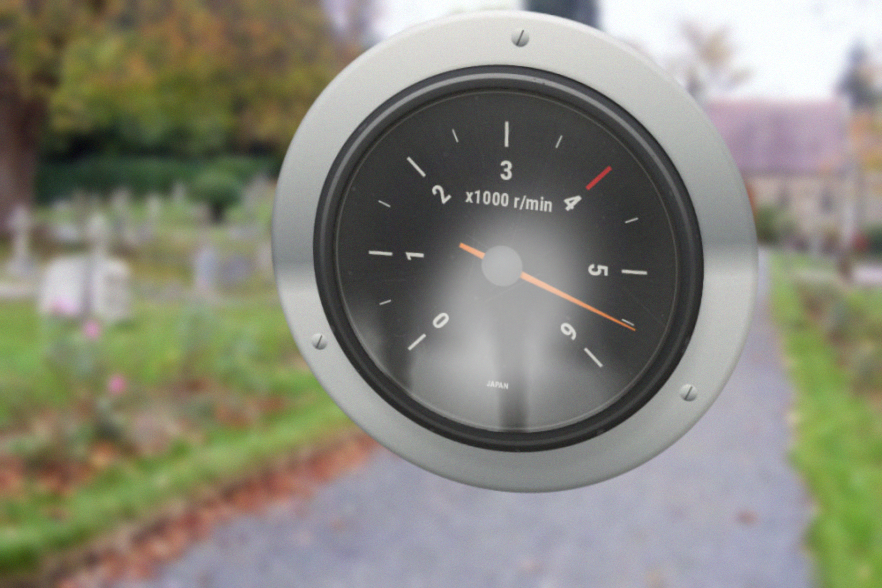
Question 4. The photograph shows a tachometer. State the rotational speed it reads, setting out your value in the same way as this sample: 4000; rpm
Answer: 5500; rpm
